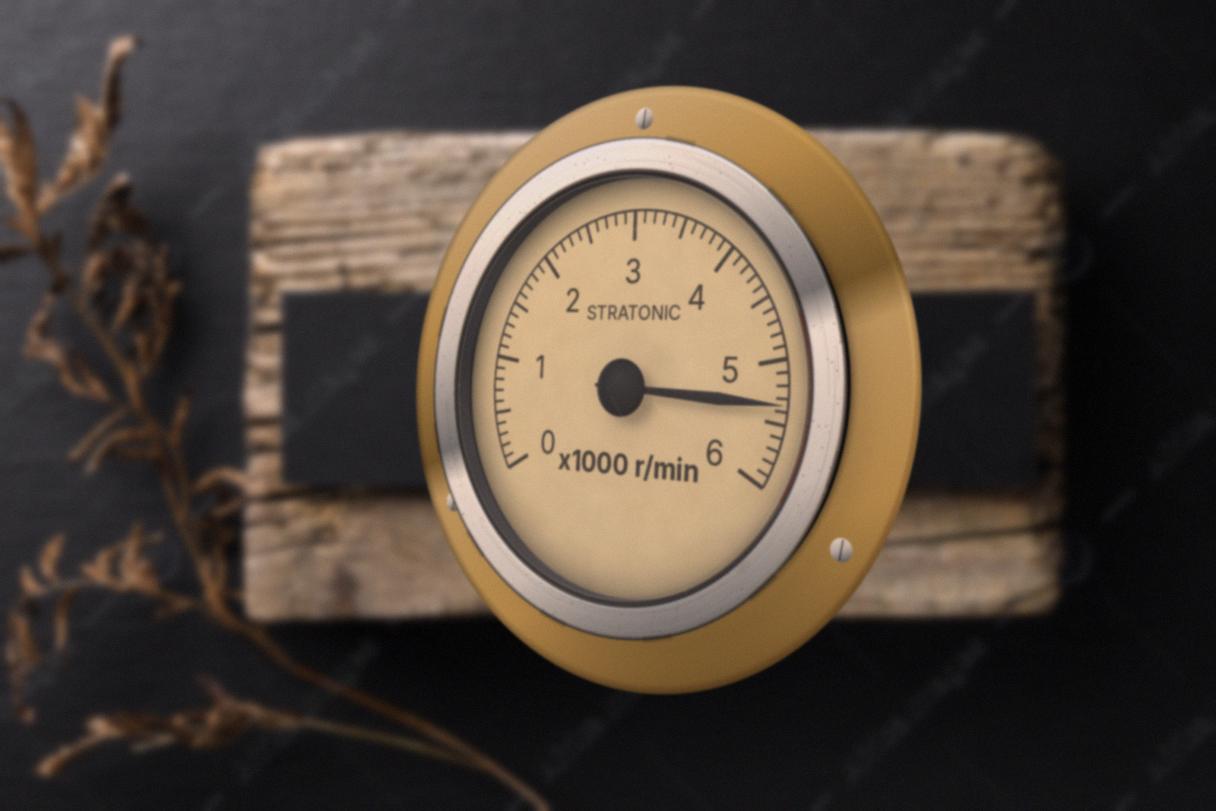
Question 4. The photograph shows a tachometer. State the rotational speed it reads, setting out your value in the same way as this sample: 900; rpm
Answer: 5350; rpm
